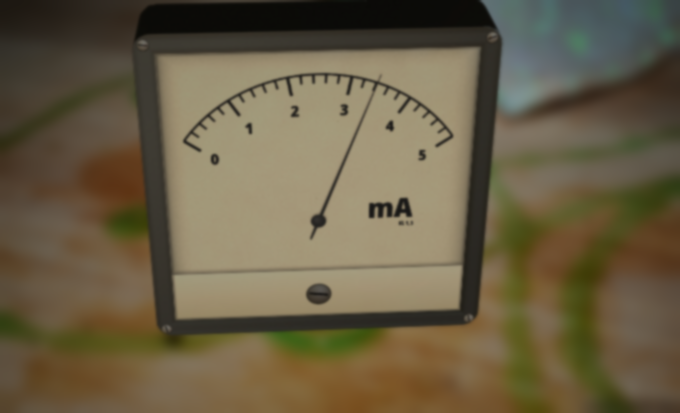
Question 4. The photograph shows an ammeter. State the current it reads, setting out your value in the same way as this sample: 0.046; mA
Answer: 3.4; mA
